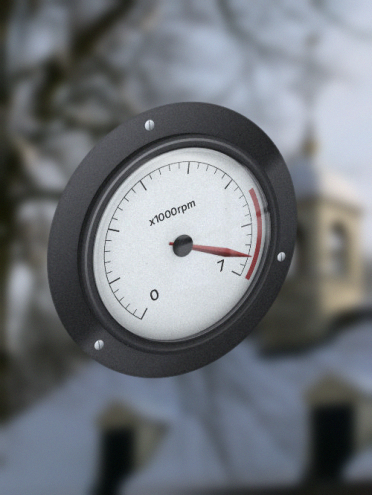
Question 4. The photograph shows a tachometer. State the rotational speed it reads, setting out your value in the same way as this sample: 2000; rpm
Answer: 6600; rpm
